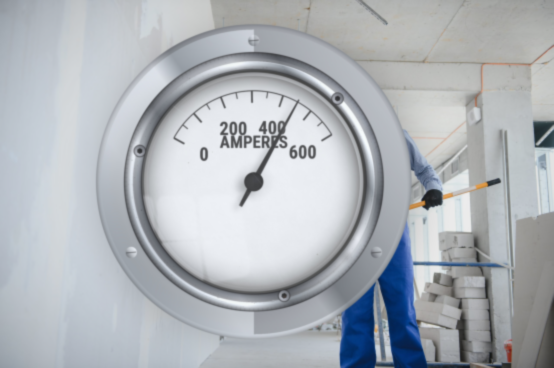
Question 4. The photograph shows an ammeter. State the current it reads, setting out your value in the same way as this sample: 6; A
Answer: 450; A
